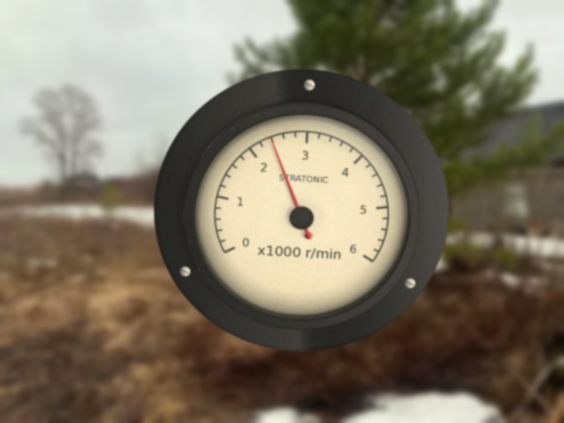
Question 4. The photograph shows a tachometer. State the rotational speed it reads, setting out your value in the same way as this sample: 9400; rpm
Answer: 2400; rpm
